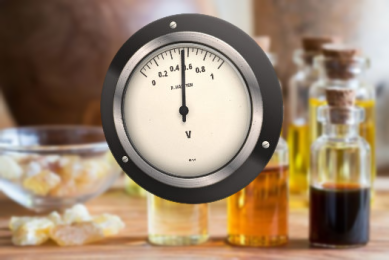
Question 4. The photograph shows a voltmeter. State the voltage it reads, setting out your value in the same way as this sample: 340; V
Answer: 0.55; V
